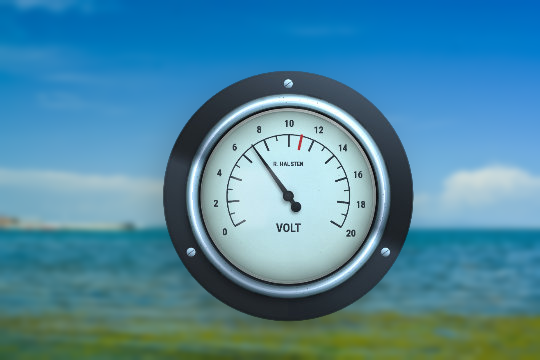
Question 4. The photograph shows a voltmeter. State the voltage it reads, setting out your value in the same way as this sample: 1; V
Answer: 7; V
